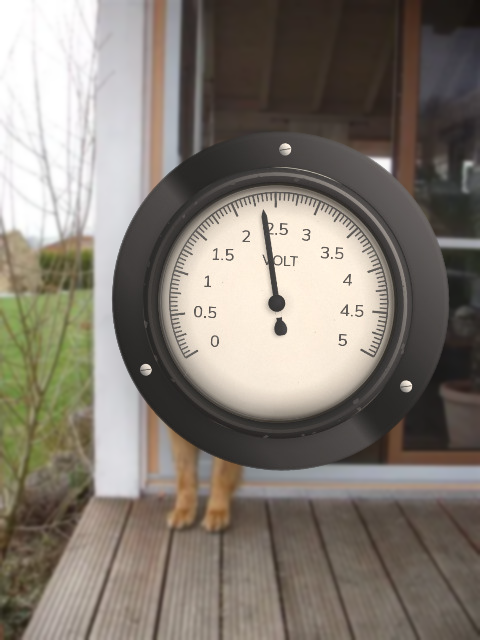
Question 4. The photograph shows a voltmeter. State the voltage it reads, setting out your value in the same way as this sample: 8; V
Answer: 2.35; V
